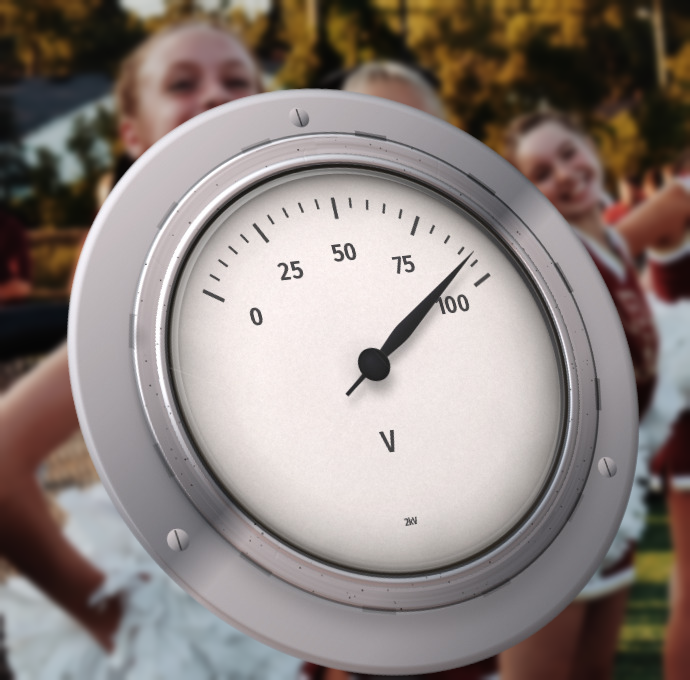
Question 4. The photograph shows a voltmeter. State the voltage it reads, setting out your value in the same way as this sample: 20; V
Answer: 92.5; V
